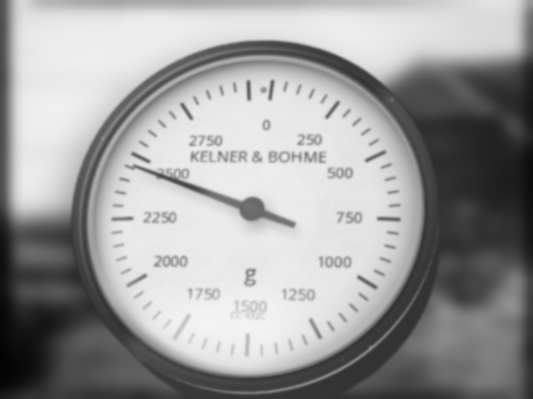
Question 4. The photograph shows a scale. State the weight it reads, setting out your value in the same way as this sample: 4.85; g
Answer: 2450; g
